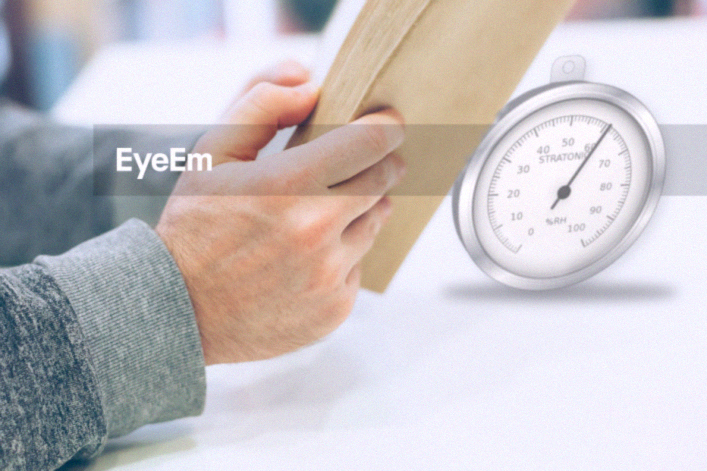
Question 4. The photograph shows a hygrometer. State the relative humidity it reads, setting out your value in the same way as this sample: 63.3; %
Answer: 60; %
